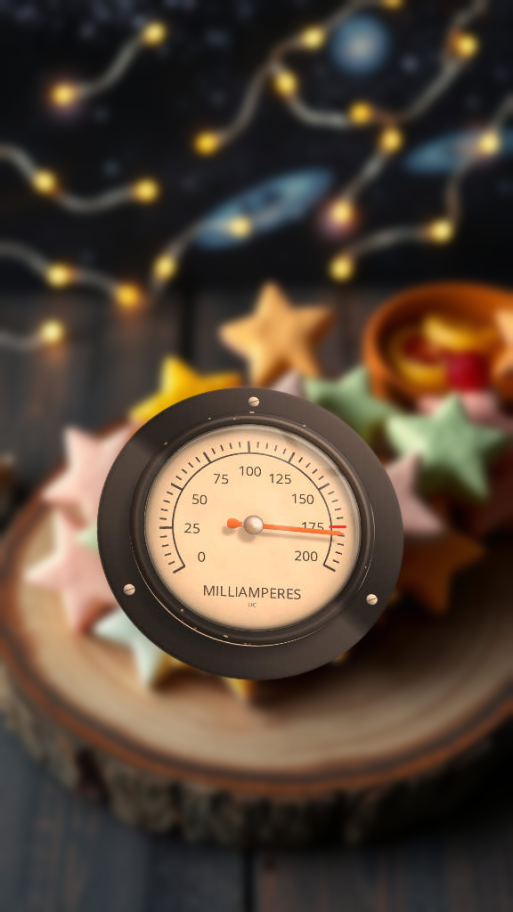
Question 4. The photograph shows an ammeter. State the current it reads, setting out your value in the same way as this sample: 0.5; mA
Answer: 180; mA
